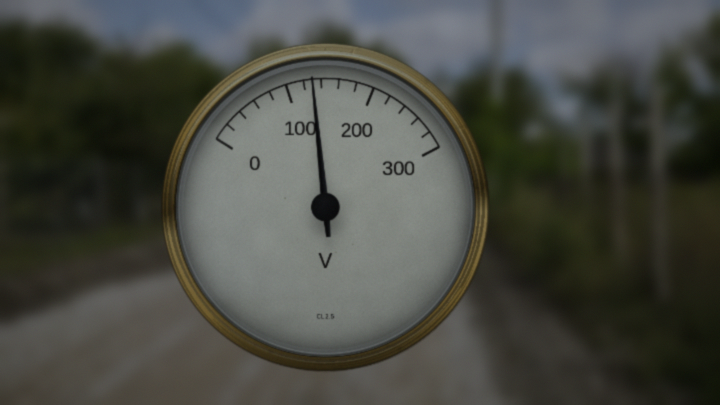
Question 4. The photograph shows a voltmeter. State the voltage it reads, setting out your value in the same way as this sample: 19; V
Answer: 130; V
